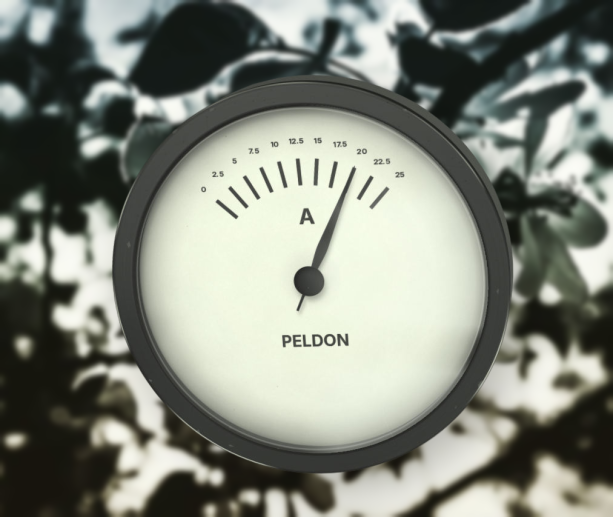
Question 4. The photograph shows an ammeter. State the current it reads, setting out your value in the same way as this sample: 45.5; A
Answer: 20; A
